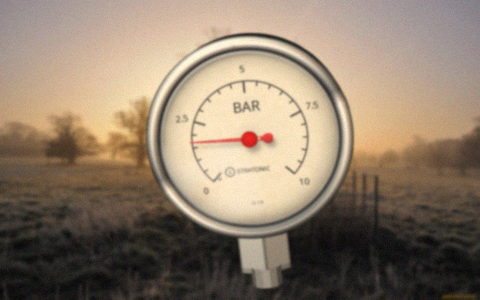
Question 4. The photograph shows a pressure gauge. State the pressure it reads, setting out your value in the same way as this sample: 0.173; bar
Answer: 1.75; bar
